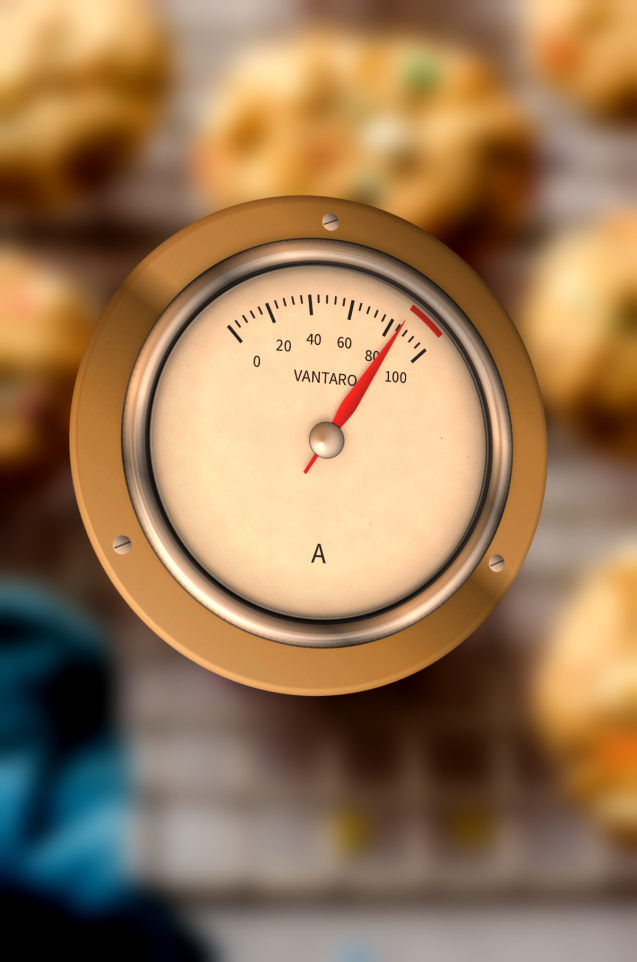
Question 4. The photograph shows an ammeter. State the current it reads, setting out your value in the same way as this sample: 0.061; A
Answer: 84; A
